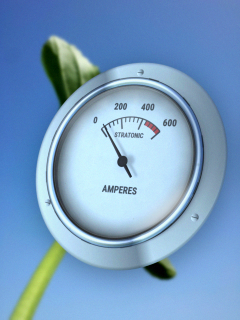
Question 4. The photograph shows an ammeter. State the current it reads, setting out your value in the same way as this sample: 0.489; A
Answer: 40; A
